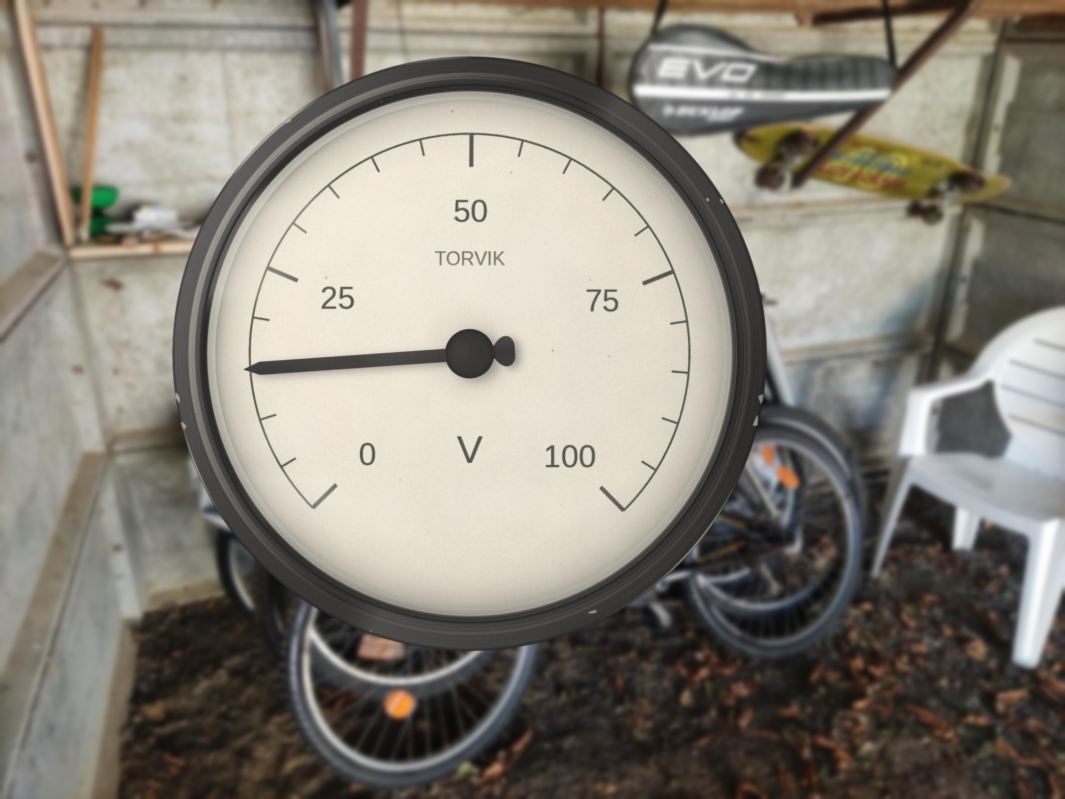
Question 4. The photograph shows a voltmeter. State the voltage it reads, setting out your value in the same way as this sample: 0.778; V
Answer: 15; V
